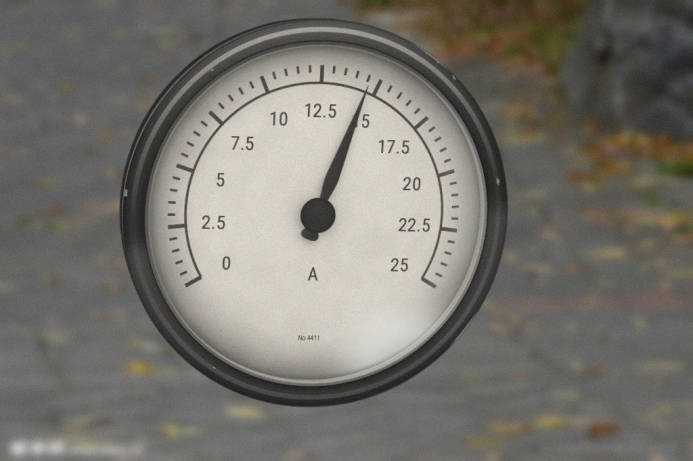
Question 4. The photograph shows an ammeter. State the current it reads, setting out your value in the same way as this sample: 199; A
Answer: 14.5; A
